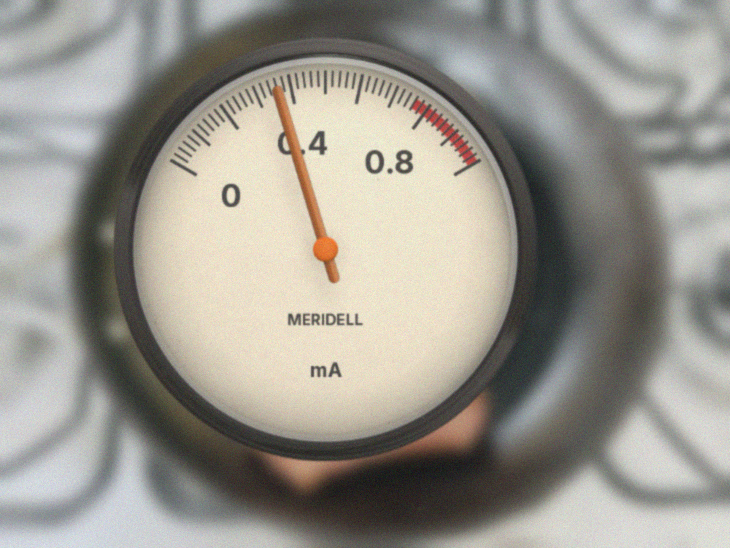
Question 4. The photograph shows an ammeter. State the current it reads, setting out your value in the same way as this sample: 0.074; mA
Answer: 0.36; mA
